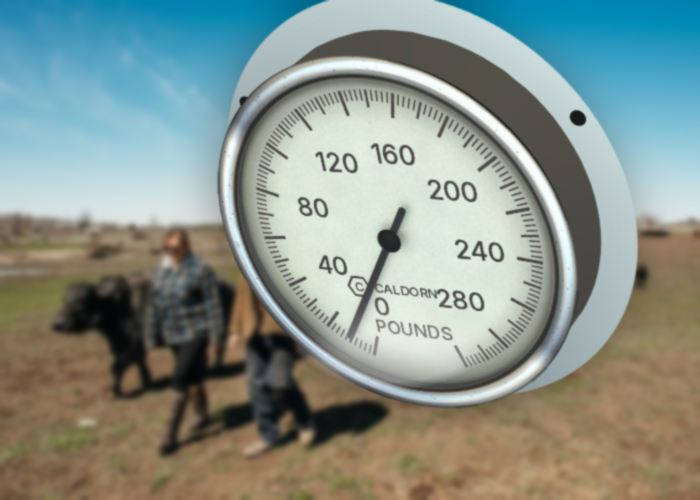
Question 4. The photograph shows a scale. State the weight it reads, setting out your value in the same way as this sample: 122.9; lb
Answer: 10; lb
